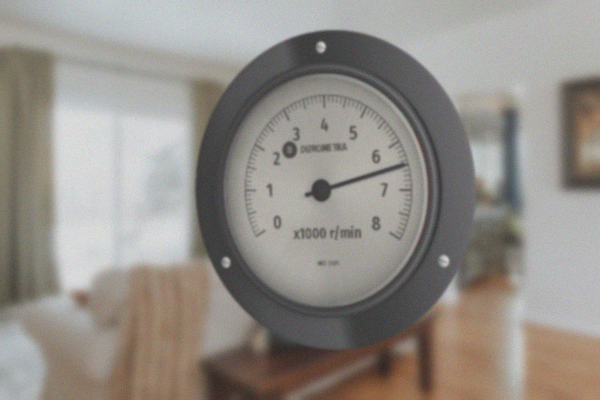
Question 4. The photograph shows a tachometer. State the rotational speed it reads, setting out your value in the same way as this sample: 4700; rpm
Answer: 6500; rpm
